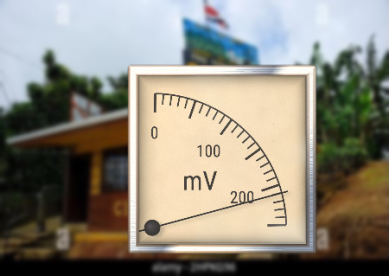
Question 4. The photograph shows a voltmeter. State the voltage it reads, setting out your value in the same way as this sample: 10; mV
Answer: 210; mV
